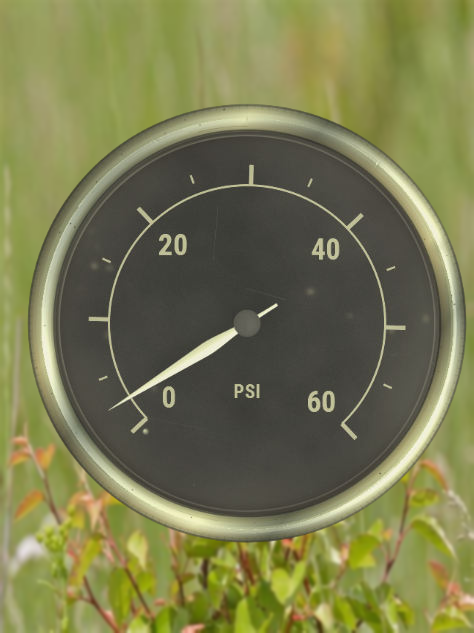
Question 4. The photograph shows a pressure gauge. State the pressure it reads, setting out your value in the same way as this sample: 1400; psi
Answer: 2.5; psi
